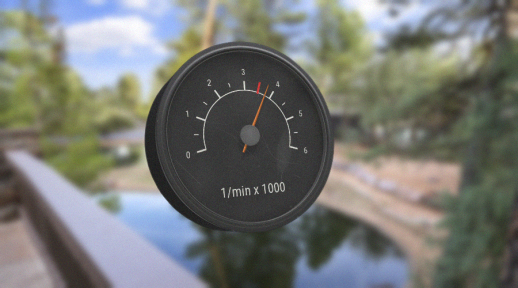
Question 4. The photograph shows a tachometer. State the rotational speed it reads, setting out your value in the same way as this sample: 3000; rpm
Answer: 3750; rpm
